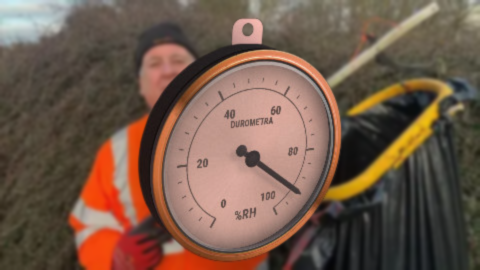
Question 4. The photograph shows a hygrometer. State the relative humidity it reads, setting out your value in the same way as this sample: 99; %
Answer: 92; %
